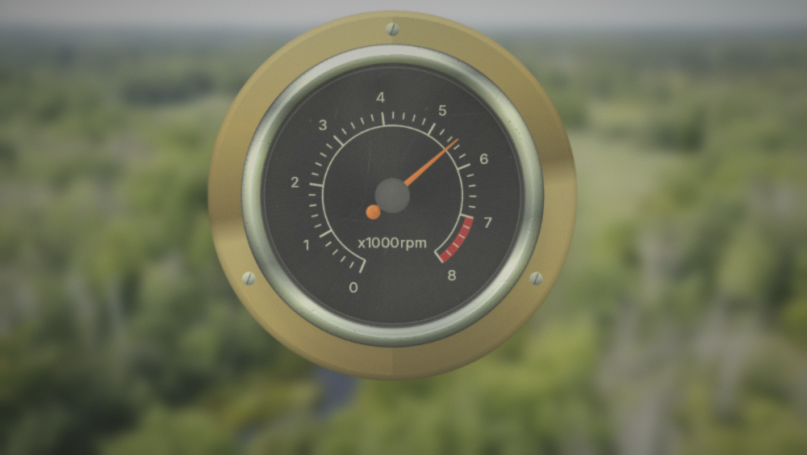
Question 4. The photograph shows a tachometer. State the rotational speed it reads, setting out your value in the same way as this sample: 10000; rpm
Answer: 5500; rpm
